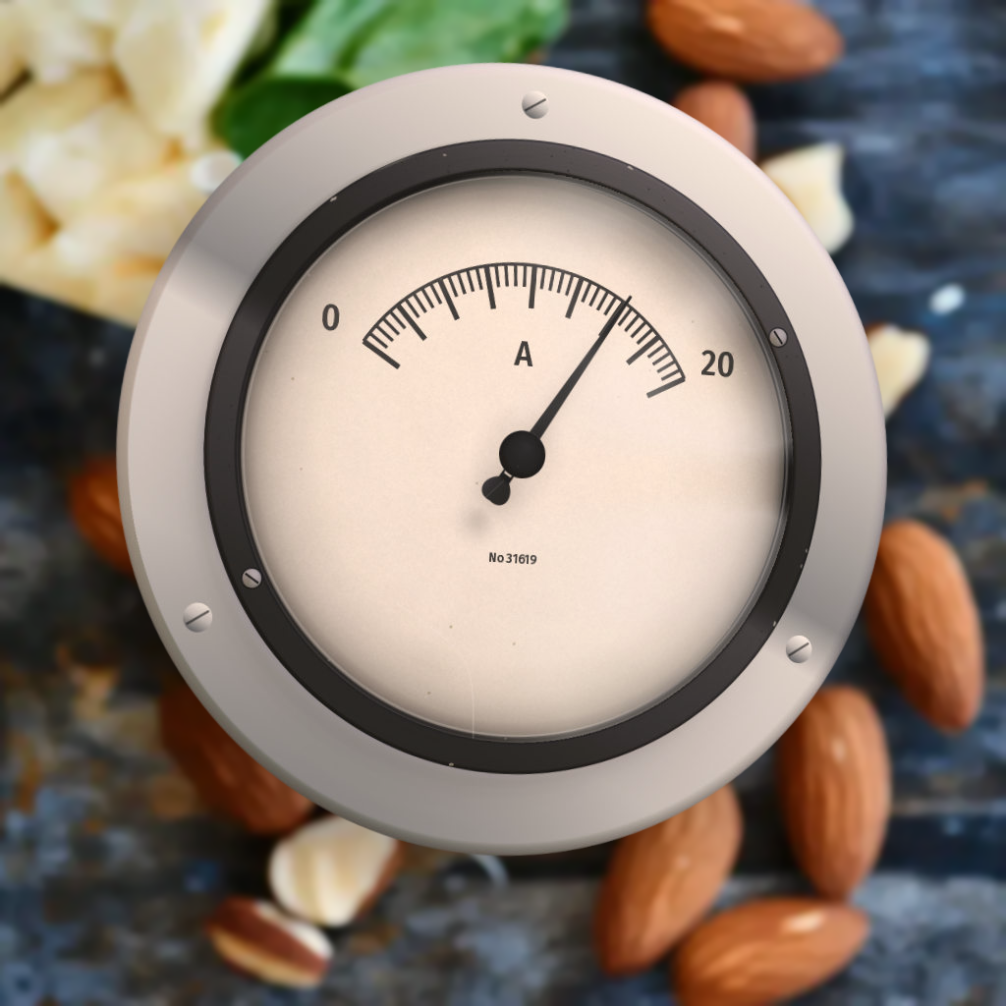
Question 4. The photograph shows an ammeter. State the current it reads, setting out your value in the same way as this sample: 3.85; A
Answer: 15; A
